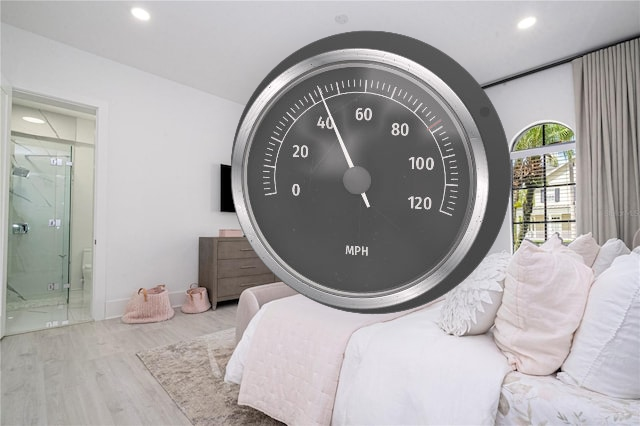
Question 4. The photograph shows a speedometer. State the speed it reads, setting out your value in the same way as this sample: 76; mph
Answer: 44; mph
